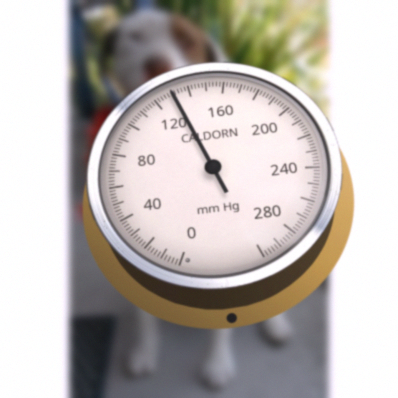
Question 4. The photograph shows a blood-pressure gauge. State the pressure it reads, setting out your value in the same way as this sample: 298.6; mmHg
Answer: 130; mmHg
